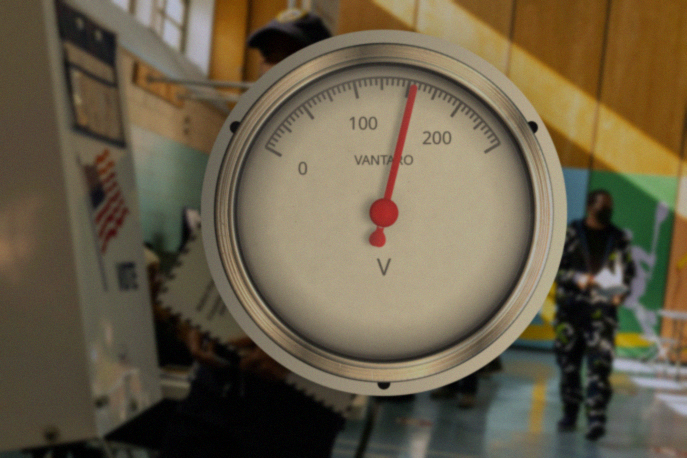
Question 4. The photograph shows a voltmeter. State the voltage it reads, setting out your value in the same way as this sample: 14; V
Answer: 155; V
